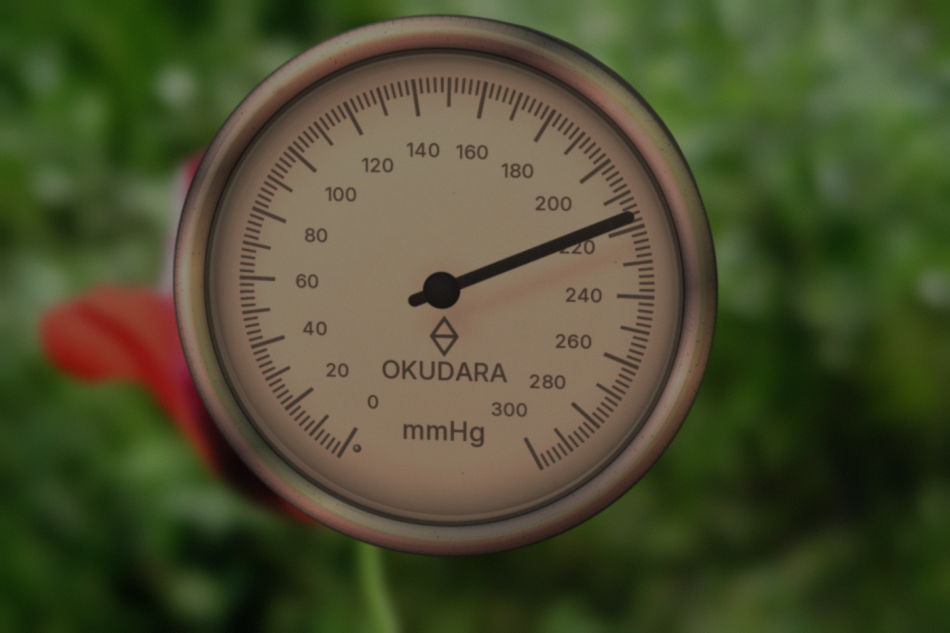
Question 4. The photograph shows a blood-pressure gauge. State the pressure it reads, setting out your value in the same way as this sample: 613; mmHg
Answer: 216; mmHg
